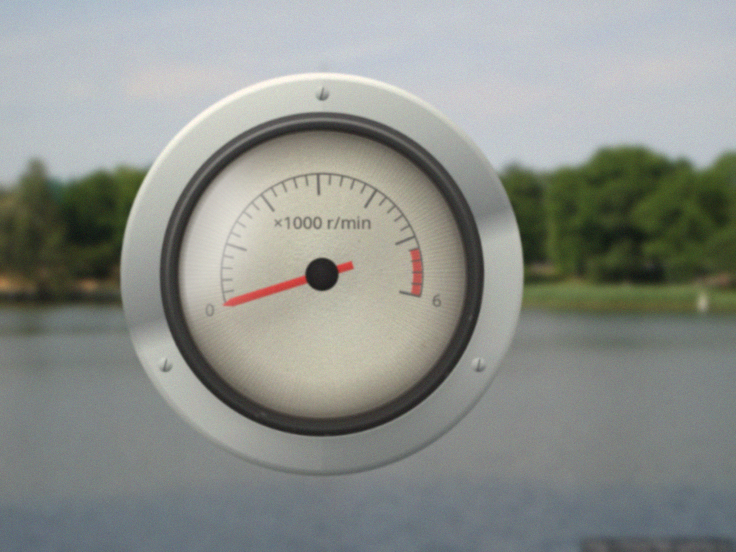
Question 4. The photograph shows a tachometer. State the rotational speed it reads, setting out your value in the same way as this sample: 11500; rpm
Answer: 0; rpm
